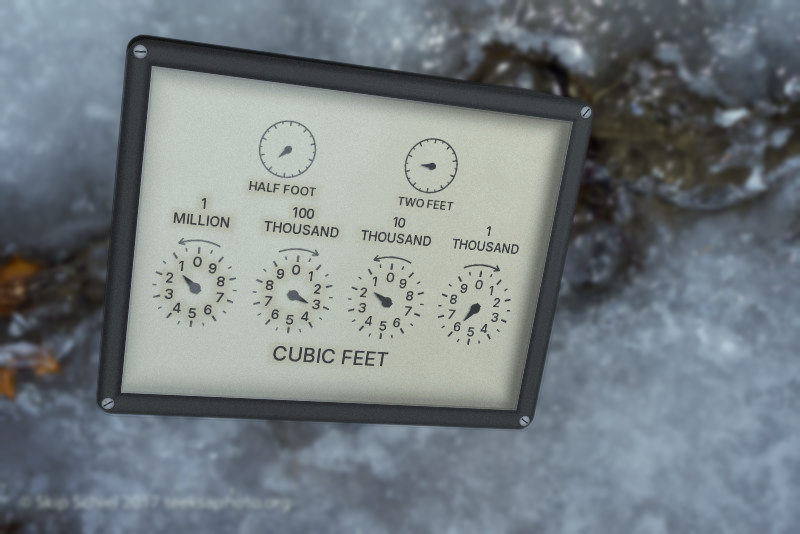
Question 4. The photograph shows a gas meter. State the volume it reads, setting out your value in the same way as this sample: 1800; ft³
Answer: 131600; ft³
